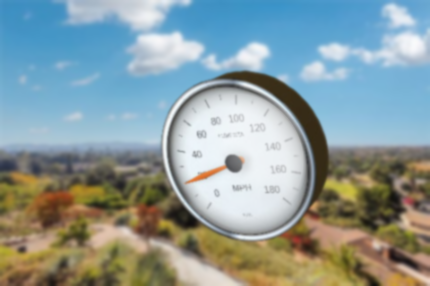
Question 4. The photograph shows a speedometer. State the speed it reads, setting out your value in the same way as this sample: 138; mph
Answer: 20; mph
